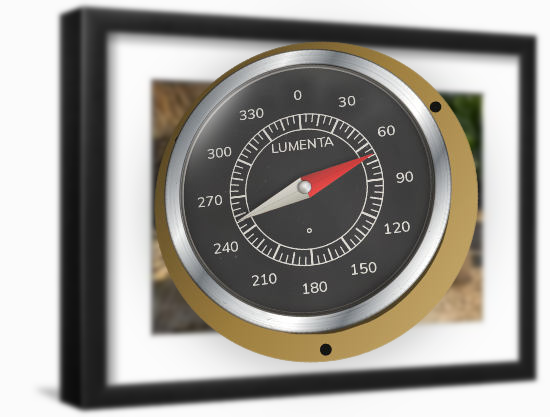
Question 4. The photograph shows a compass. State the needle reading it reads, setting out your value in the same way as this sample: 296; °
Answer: 70; °
